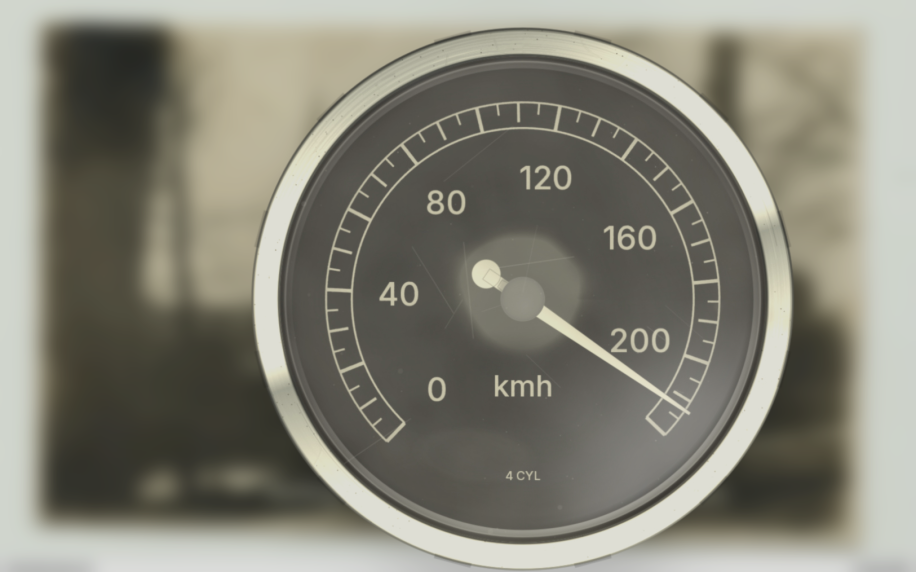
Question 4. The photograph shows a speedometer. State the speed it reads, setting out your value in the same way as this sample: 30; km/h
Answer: 212.5; km/h
